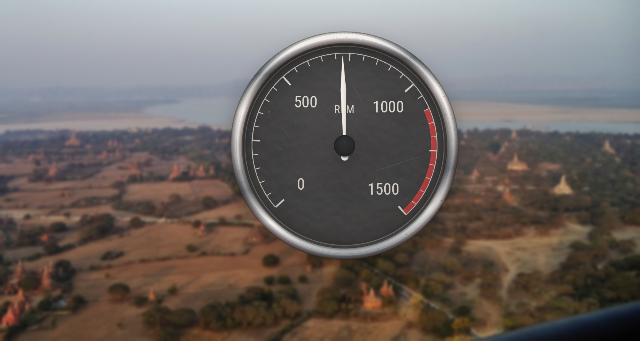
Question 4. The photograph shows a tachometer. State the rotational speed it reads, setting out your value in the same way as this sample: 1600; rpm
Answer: 725; rpm
